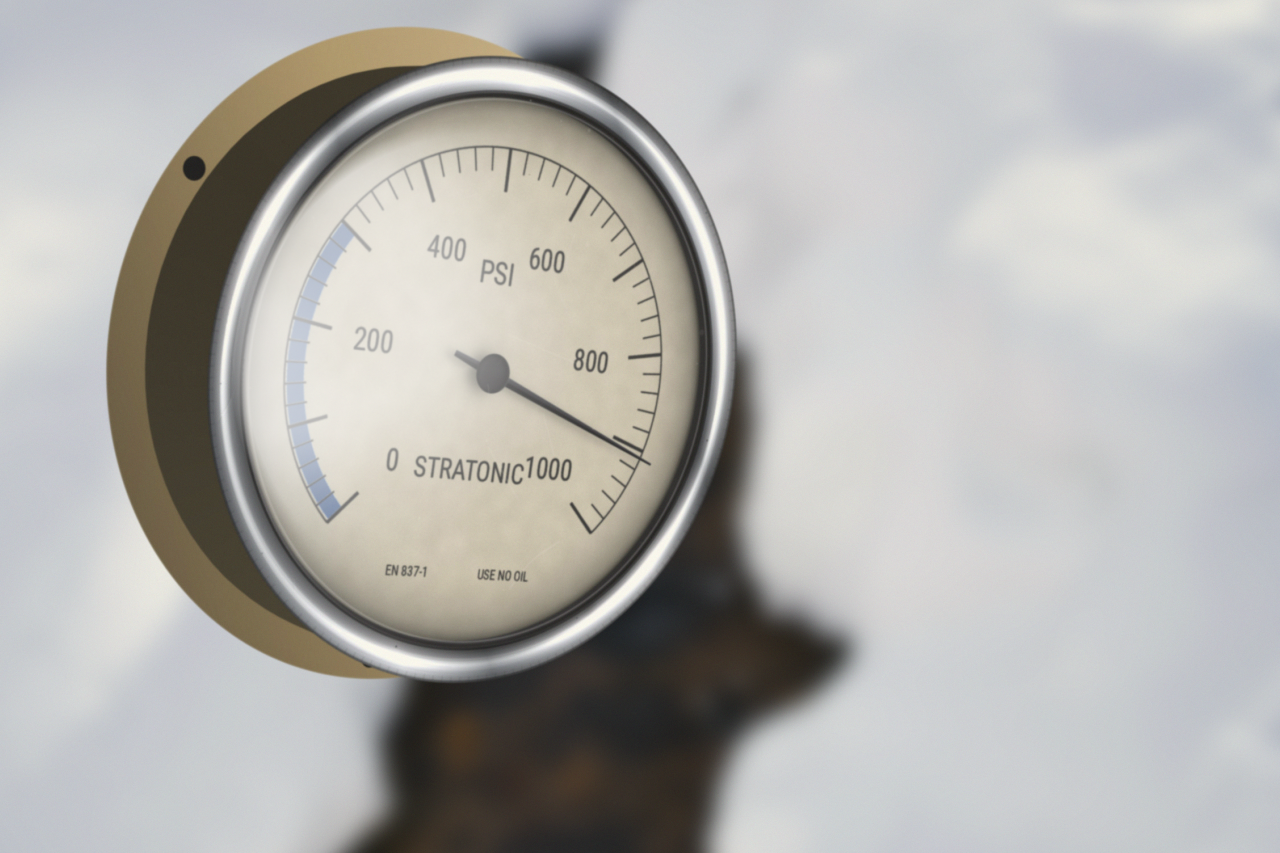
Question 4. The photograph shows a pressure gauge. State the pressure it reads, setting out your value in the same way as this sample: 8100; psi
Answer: 910; psi
